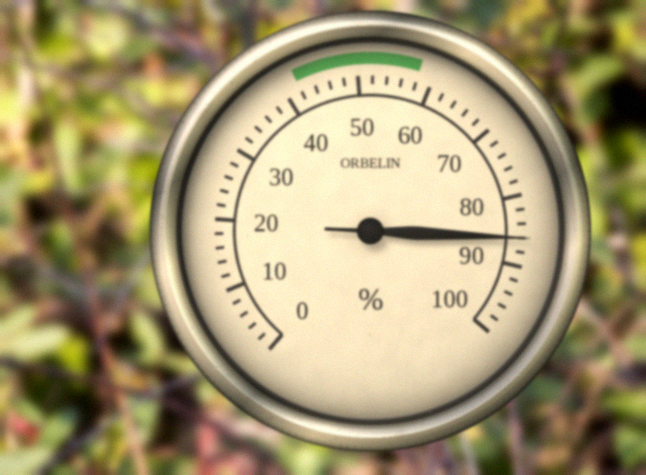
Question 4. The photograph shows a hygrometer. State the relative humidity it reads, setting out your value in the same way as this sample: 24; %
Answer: 86; %
